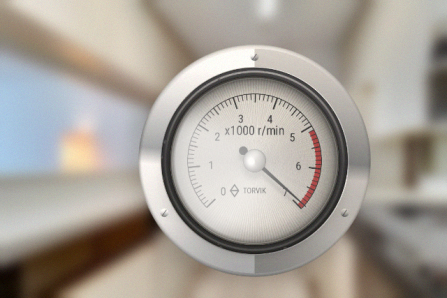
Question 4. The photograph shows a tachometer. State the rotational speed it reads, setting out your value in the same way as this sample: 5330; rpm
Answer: 6900; rpm
